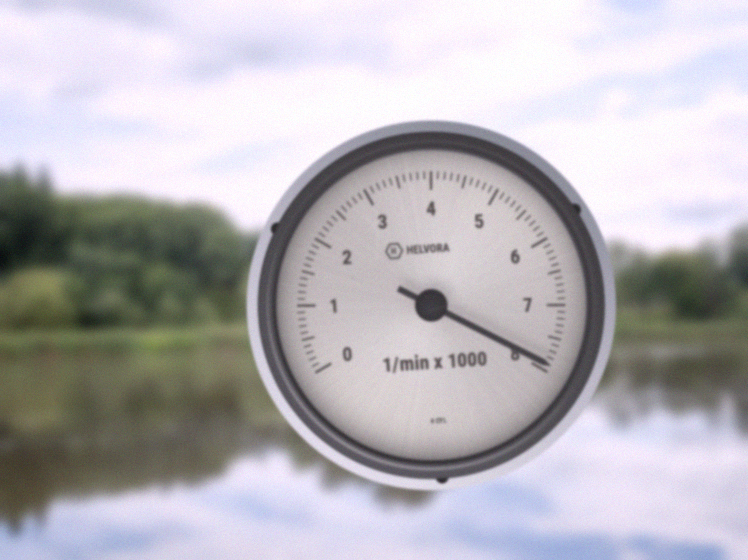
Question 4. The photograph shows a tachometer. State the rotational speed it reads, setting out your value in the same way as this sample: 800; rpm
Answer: 7900; rpm
